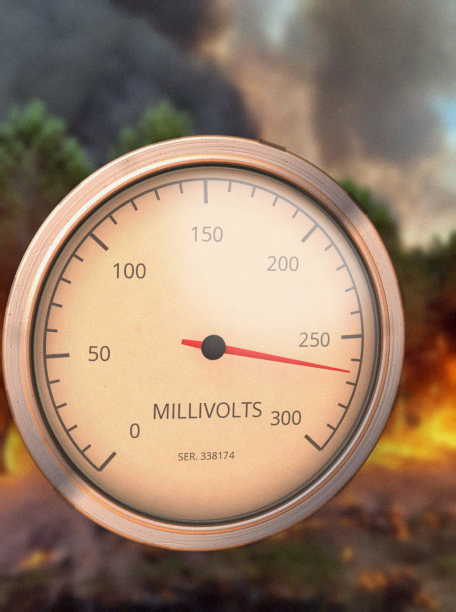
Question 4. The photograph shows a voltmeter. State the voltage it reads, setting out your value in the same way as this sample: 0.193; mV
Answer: 265; mV
